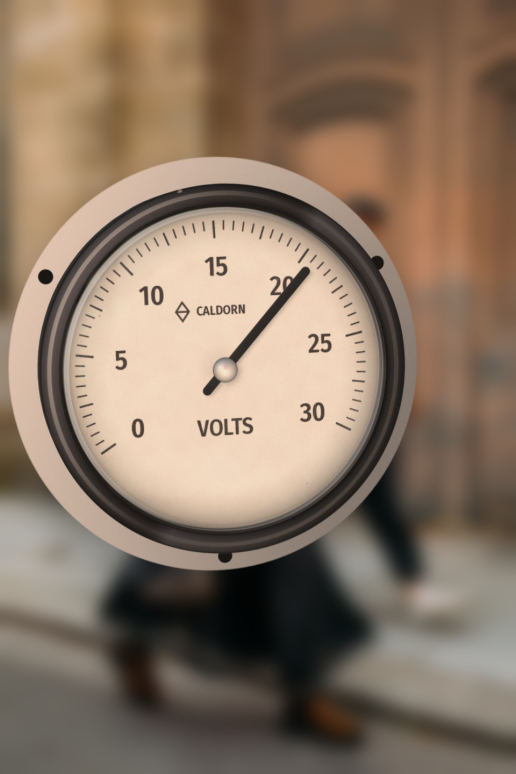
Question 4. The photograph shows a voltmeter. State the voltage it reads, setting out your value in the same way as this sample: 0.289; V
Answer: 20.5; V
